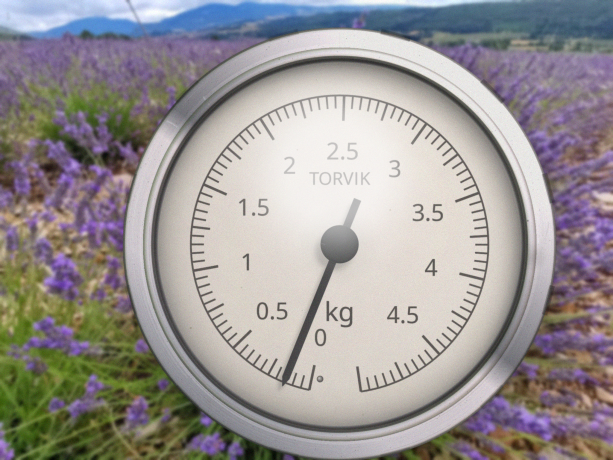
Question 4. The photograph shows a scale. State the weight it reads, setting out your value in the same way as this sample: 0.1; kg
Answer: 0.15; kg
